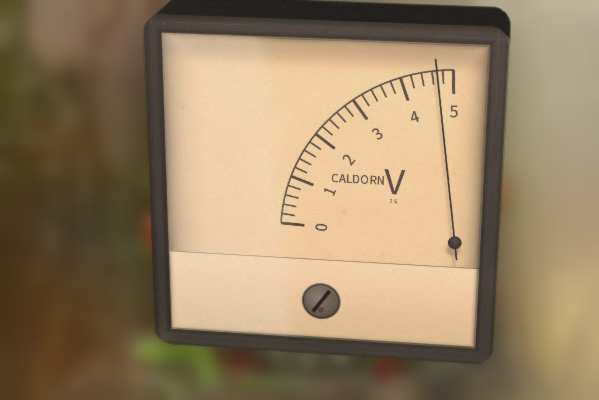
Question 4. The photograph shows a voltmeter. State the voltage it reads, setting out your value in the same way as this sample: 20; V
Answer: 4.7; V
